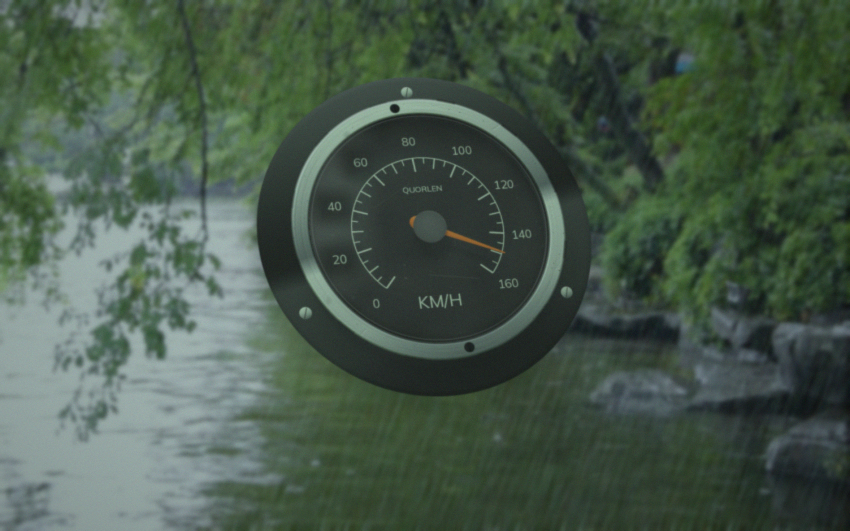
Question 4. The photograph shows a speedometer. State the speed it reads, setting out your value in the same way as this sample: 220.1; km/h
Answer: 150; km/h
